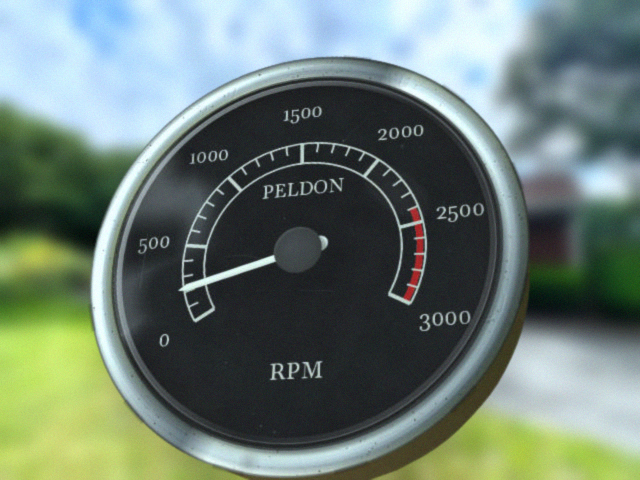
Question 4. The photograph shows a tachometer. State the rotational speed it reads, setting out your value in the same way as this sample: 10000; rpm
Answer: 200; rpm
